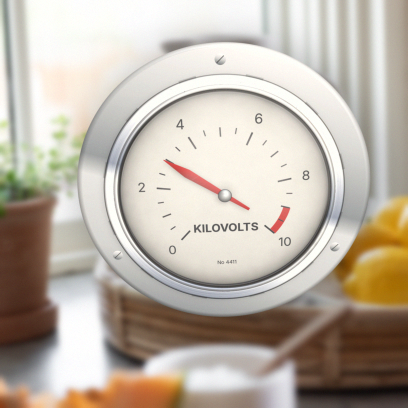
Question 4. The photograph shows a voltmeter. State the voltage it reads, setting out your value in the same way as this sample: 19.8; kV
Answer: 3; kV
